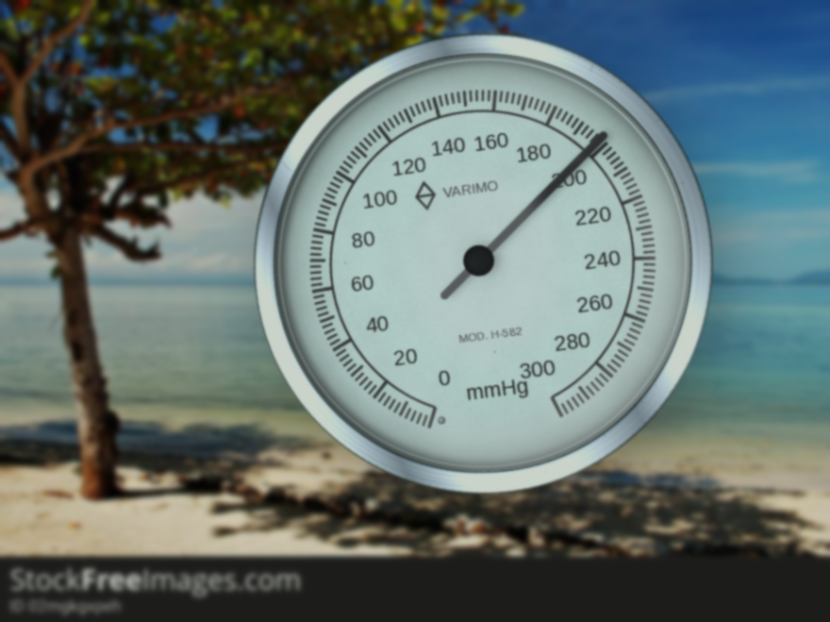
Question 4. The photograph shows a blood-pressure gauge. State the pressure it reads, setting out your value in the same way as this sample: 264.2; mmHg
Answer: 198; mmHg
